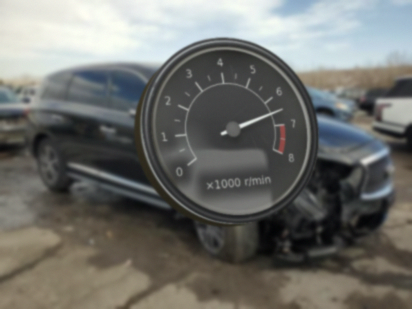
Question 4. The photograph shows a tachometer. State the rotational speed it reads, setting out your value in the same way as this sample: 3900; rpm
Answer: 6500; rpm
